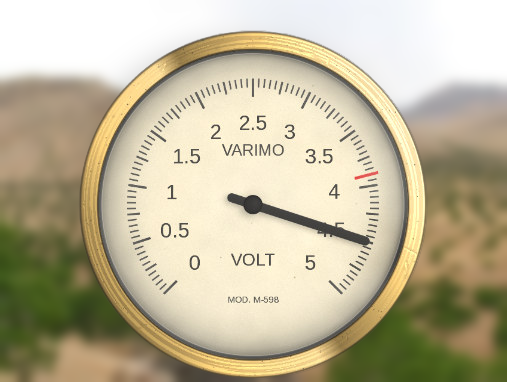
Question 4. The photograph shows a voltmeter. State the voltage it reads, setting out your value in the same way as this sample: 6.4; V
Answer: 4.5; V
